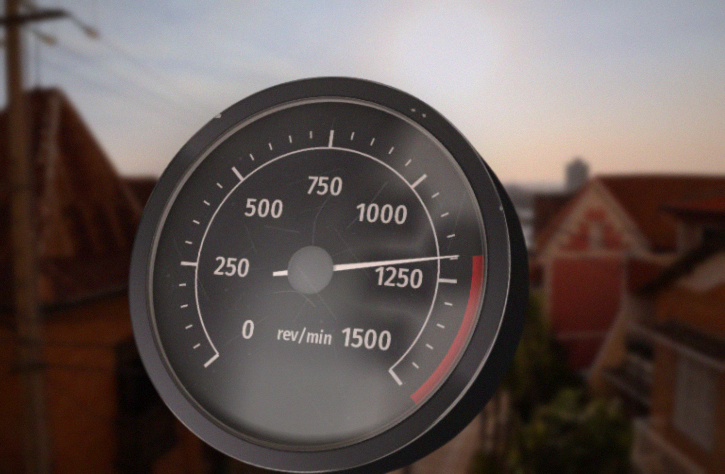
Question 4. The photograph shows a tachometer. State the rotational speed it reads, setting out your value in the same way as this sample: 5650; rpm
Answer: 1200; rpm
